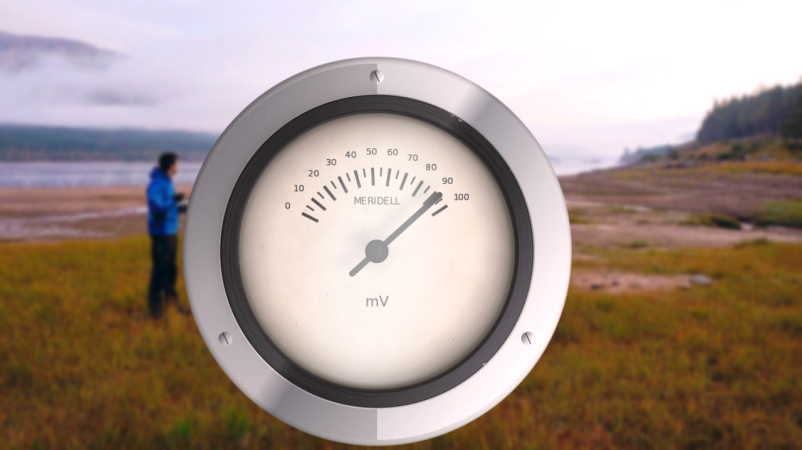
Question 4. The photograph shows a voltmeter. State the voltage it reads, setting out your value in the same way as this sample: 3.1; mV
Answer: 92.5; mV
